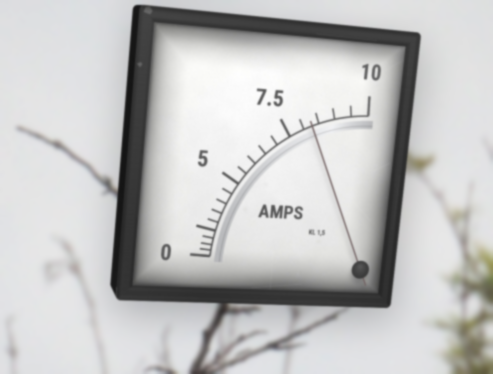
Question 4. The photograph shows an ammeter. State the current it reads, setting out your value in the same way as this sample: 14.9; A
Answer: 8.25; A
